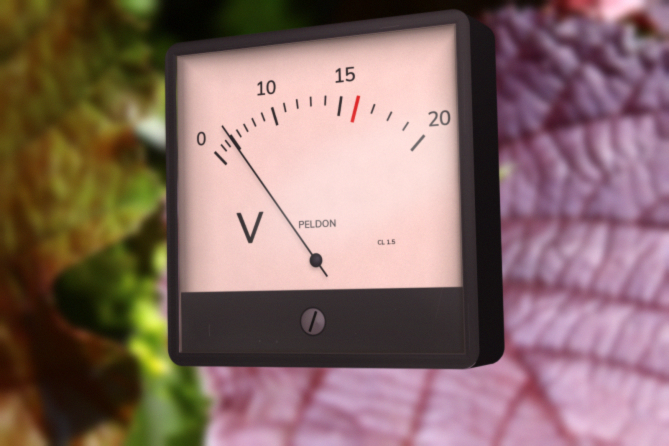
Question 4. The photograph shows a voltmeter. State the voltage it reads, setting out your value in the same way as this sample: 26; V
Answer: 5; V
